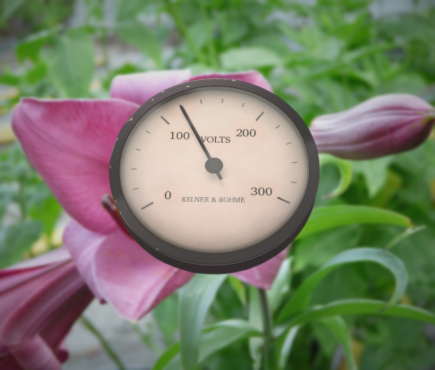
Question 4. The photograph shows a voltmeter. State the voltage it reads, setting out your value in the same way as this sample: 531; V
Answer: 120; V
